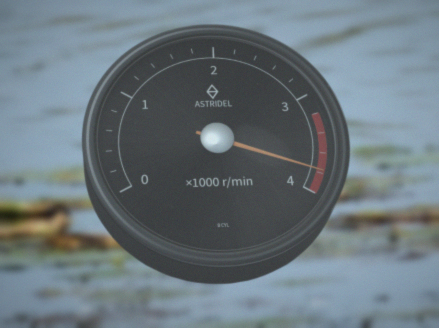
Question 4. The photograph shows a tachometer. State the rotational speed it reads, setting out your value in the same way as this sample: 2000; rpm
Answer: 3800; rpm
